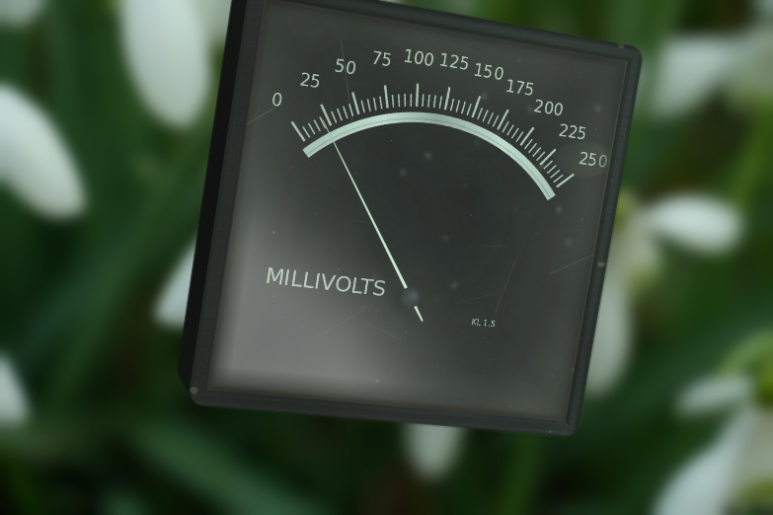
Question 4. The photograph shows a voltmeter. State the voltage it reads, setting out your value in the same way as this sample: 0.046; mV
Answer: 20; mV
